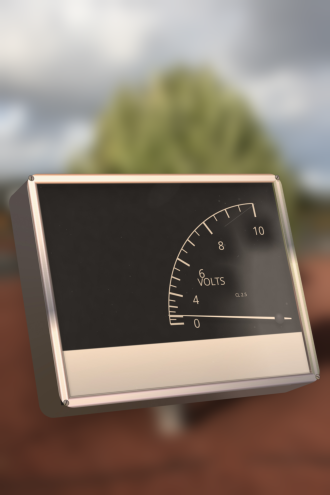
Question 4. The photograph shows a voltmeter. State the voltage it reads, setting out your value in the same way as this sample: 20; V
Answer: 2; V
